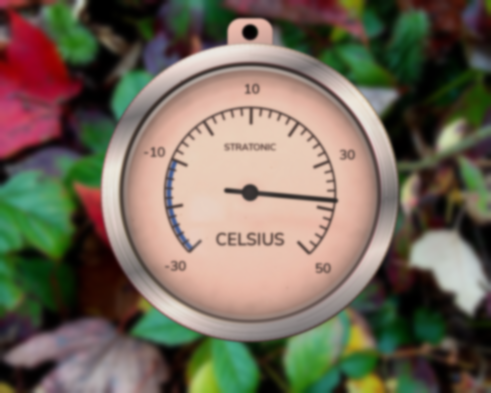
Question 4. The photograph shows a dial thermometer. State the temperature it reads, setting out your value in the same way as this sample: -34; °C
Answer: 38; °C
